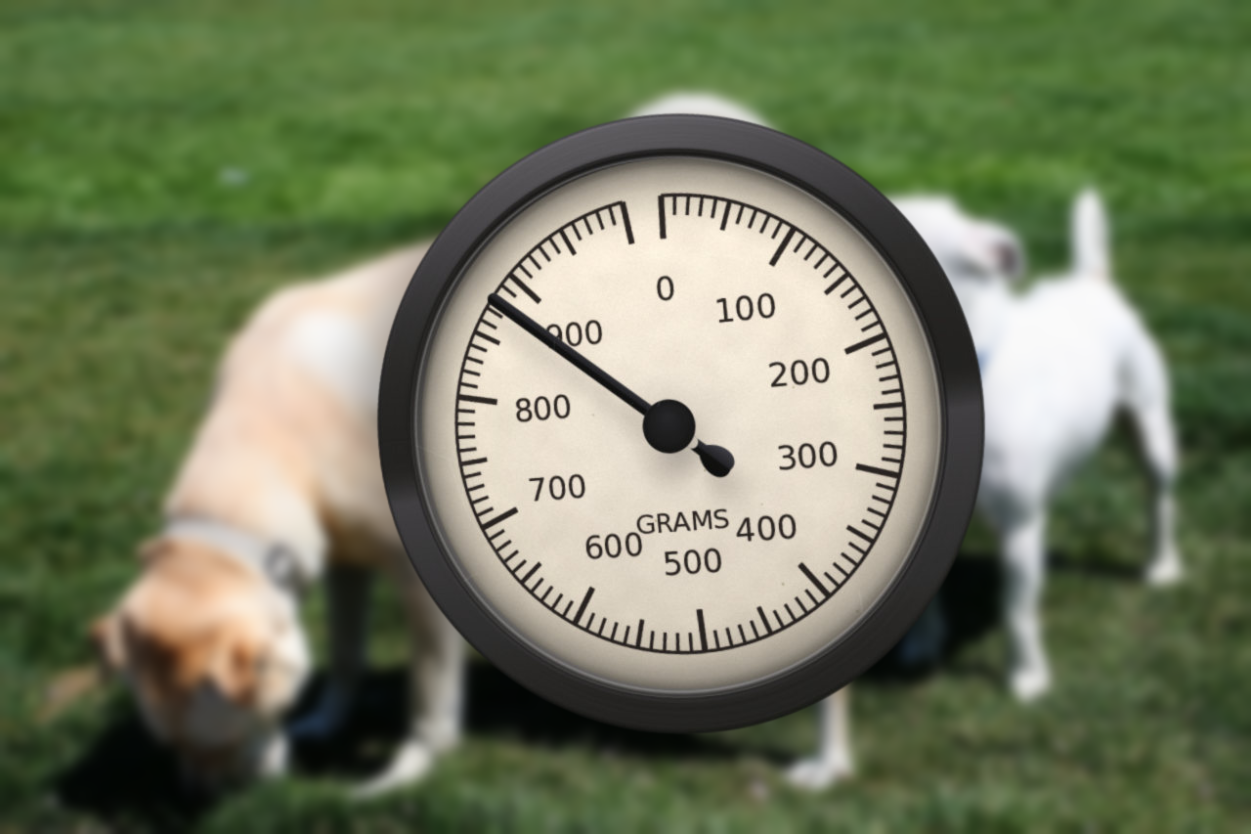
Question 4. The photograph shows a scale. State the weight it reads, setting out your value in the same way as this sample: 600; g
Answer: 880; g
